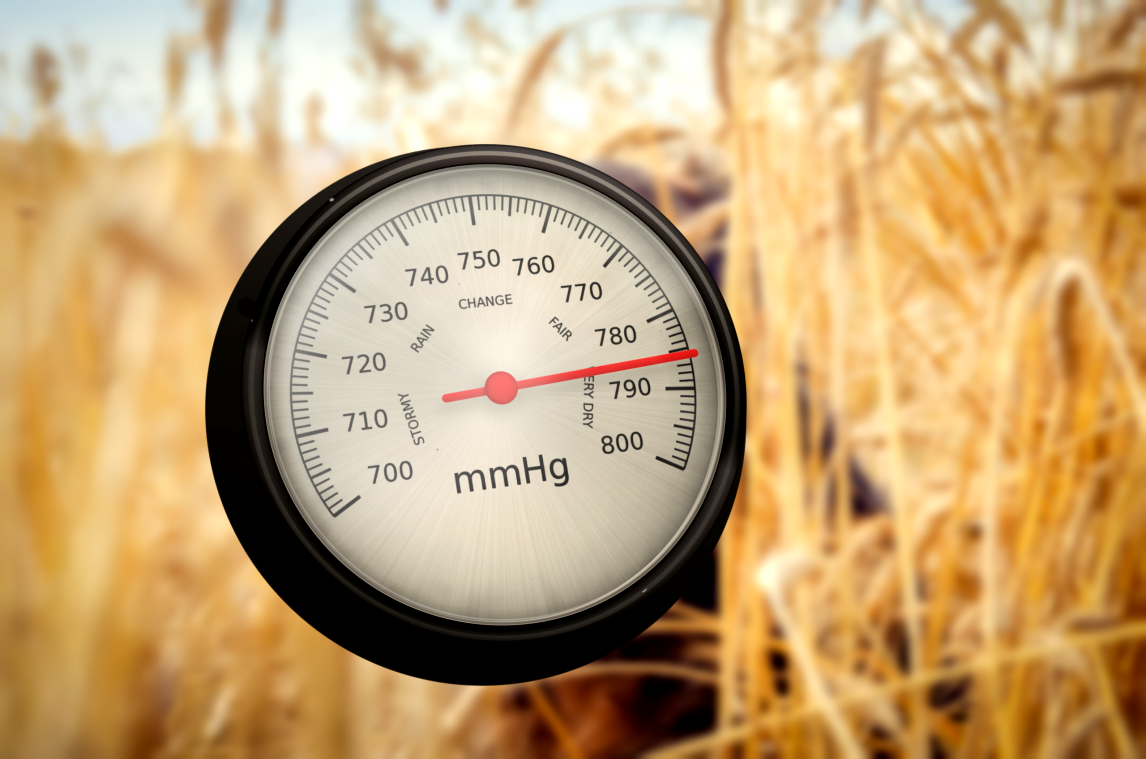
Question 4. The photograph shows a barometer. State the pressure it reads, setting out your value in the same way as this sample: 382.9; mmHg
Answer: 786; mmHg
